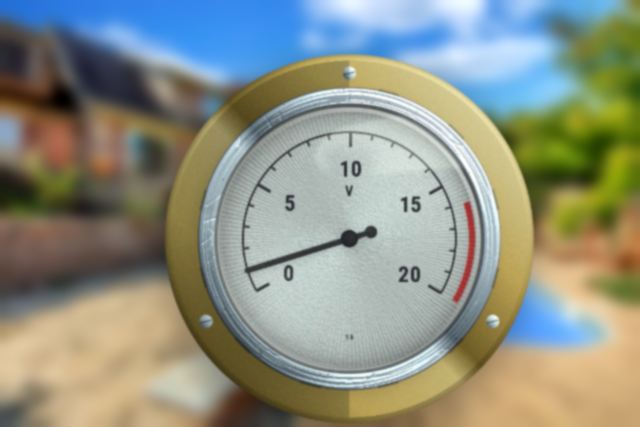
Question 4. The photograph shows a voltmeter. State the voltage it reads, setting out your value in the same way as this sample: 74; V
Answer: 1; V
